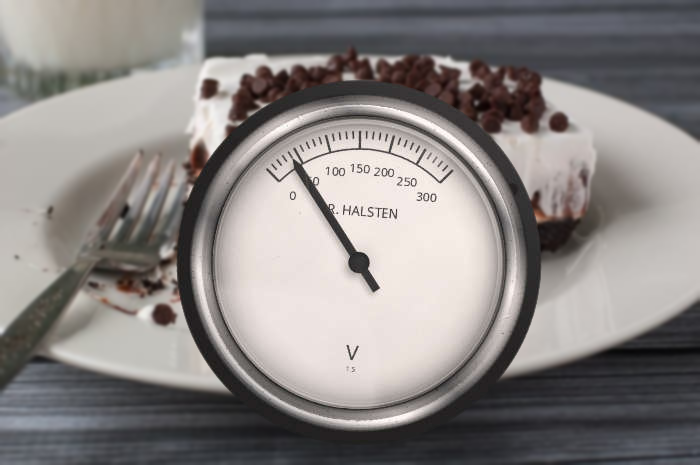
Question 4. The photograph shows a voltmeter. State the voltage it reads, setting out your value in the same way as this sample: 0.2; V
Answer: 40; V
